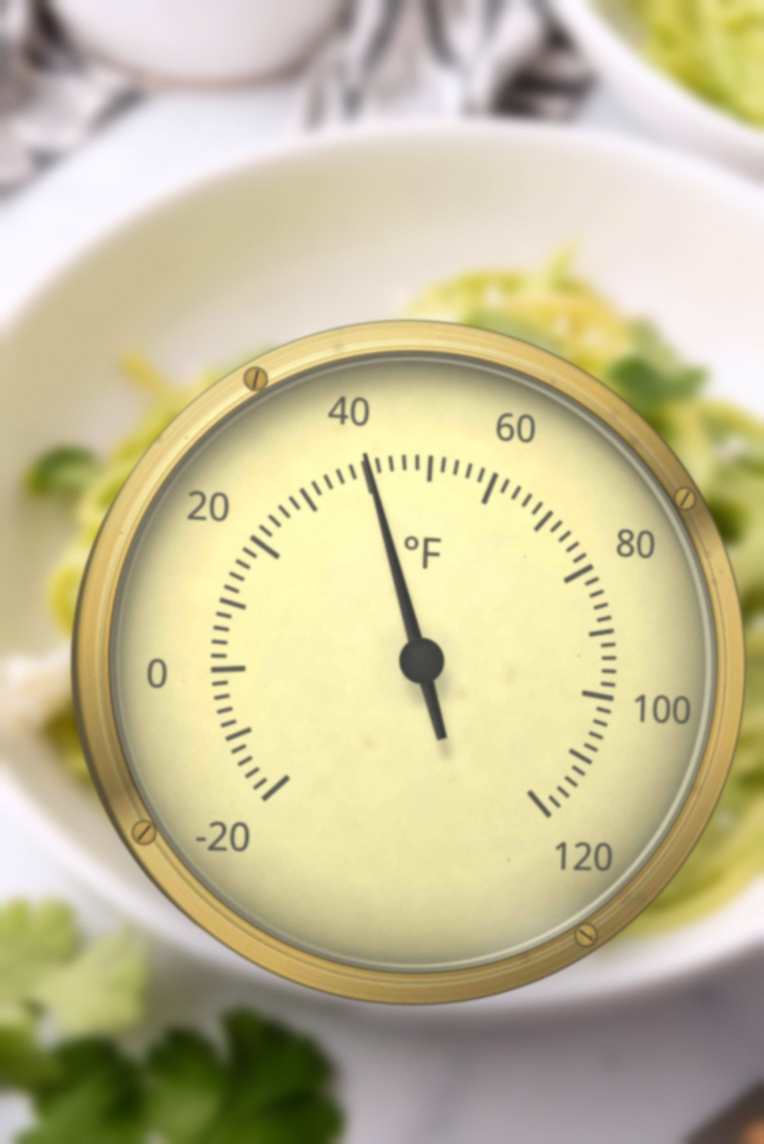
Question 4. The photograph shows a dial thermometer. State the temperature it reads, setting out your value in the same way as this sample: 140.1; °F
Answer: 40; °F
